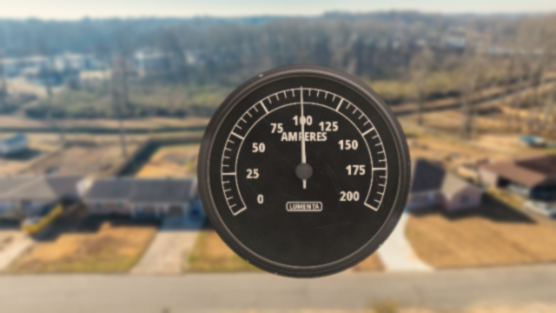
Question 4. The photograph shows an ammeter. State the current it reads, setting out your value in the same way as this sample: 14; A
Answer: 100; A
